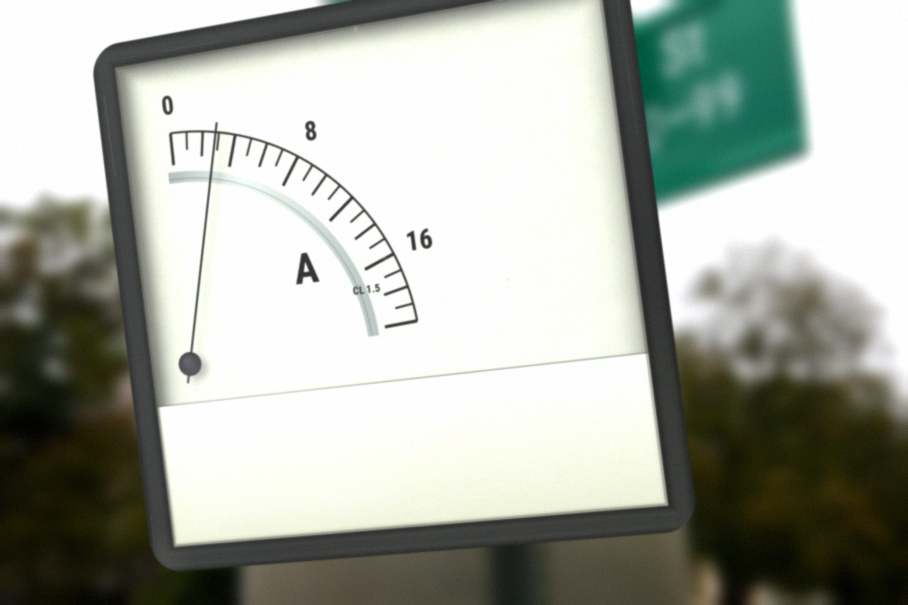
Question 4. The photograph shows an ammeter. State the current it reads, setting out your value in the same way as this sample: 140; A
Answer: 3; A
